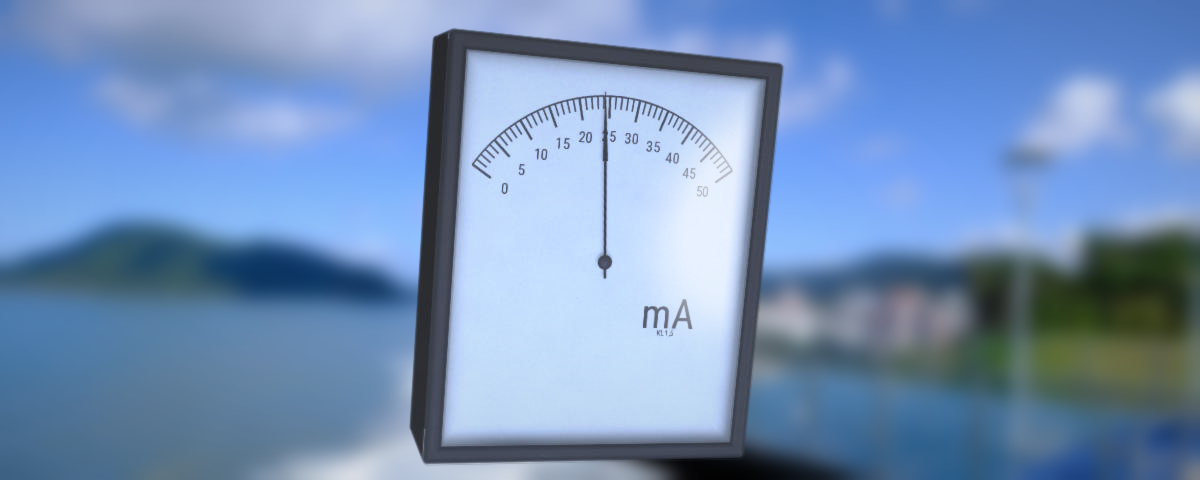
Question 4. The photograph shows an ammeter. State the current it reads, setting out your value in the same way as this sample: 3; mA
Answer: 24; mA
